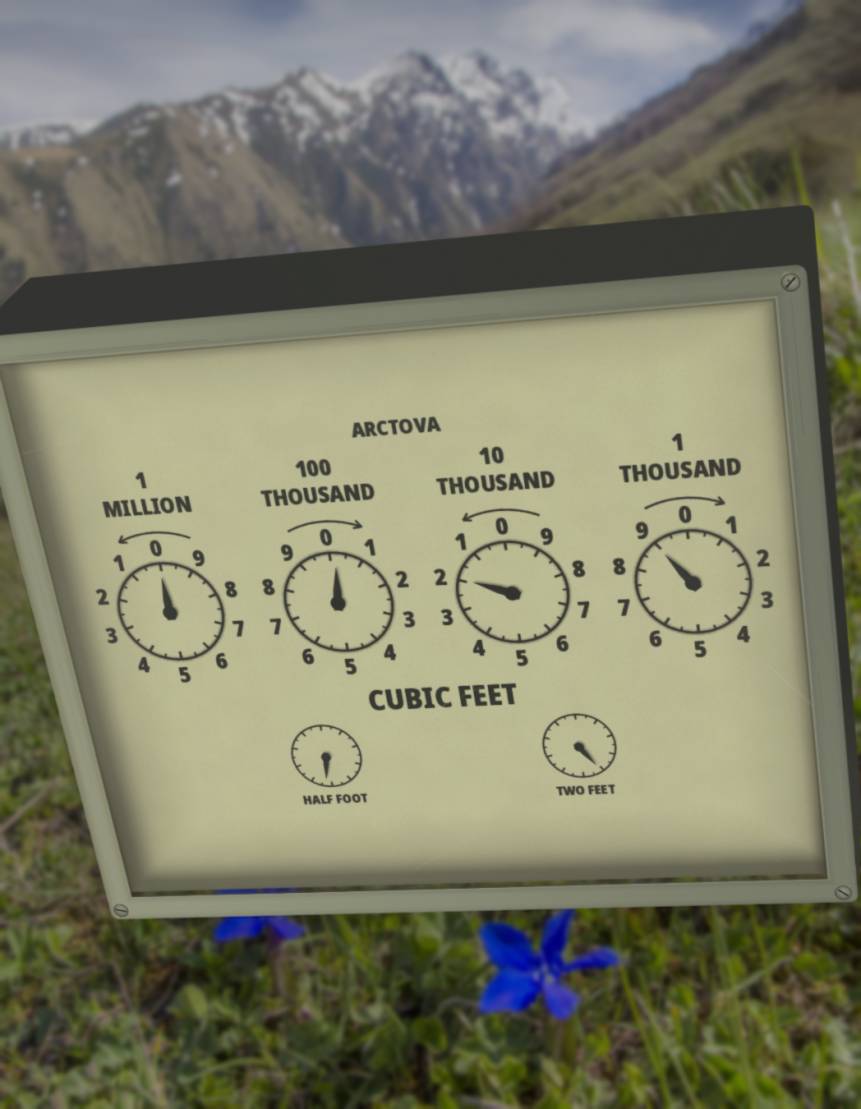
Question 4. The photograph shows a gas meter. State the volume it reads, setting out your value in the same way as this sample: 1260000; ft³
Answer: 1900; ft³
